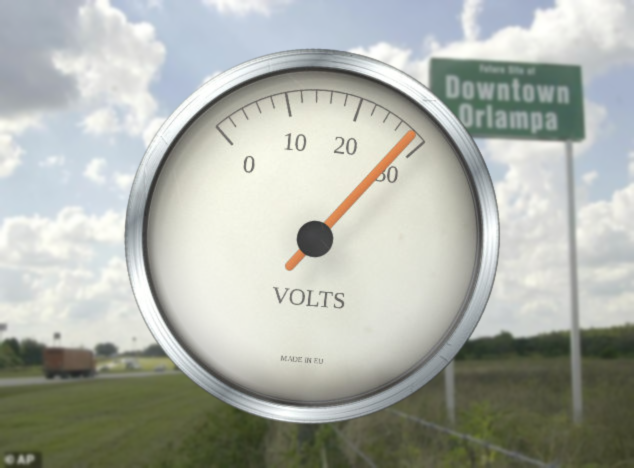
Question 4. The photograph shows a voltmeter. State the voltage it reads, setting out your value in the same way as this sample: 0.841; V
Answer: 28; V
